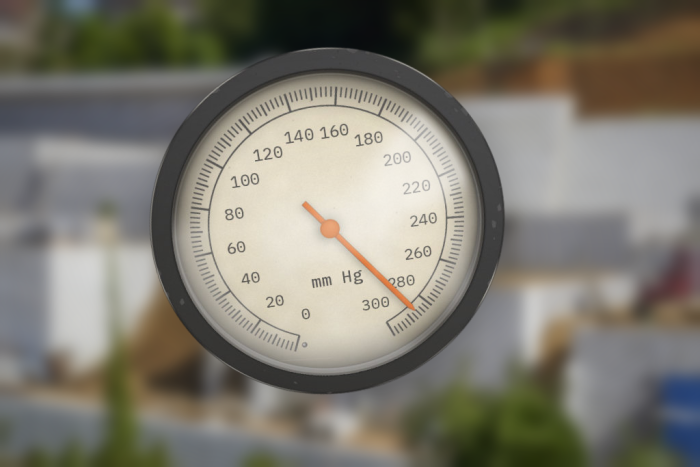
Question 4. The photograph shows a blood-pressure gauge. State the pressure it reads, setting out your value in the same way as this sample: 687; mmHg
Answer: 286; mmHg
